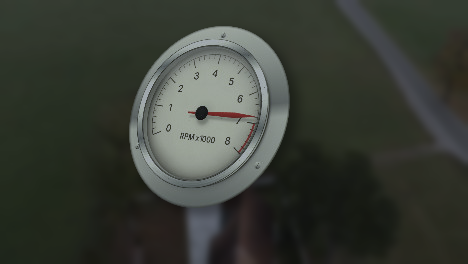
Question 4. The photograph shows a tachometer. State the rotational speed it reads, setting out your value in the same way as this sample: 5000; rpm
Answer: 6800; rpm
